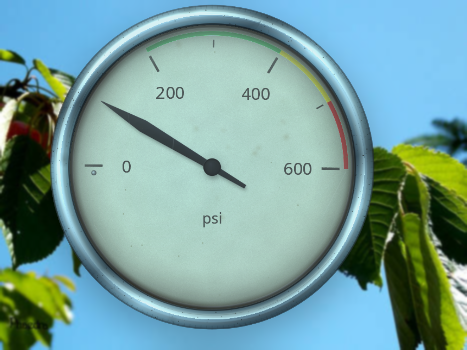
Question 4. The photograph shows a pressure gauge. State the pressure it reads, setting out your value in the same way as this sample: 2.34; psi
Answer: 100; psi
